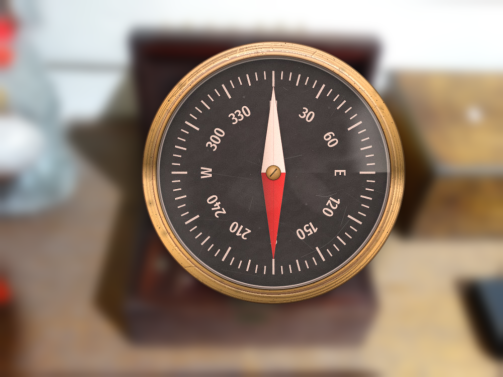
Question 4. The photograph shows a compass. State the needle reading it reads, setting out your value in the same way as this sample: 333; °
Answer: 180; °
